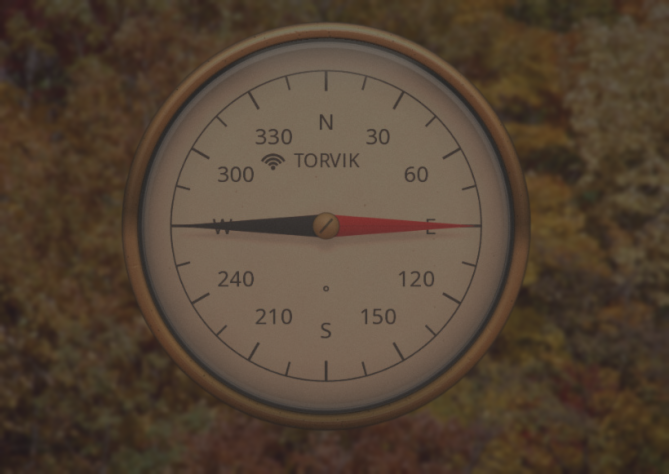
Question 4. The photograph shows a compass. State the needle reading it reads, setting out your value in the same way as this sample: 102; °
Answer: 90; °
